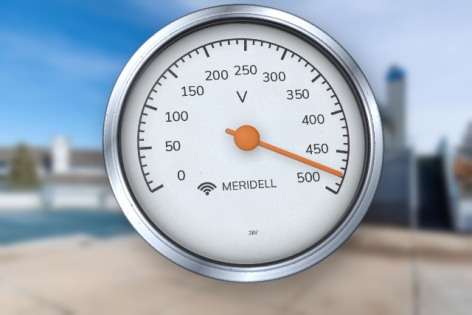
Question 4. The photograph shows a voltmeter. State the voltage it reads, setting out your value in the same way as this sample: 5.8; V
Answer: 480; V
